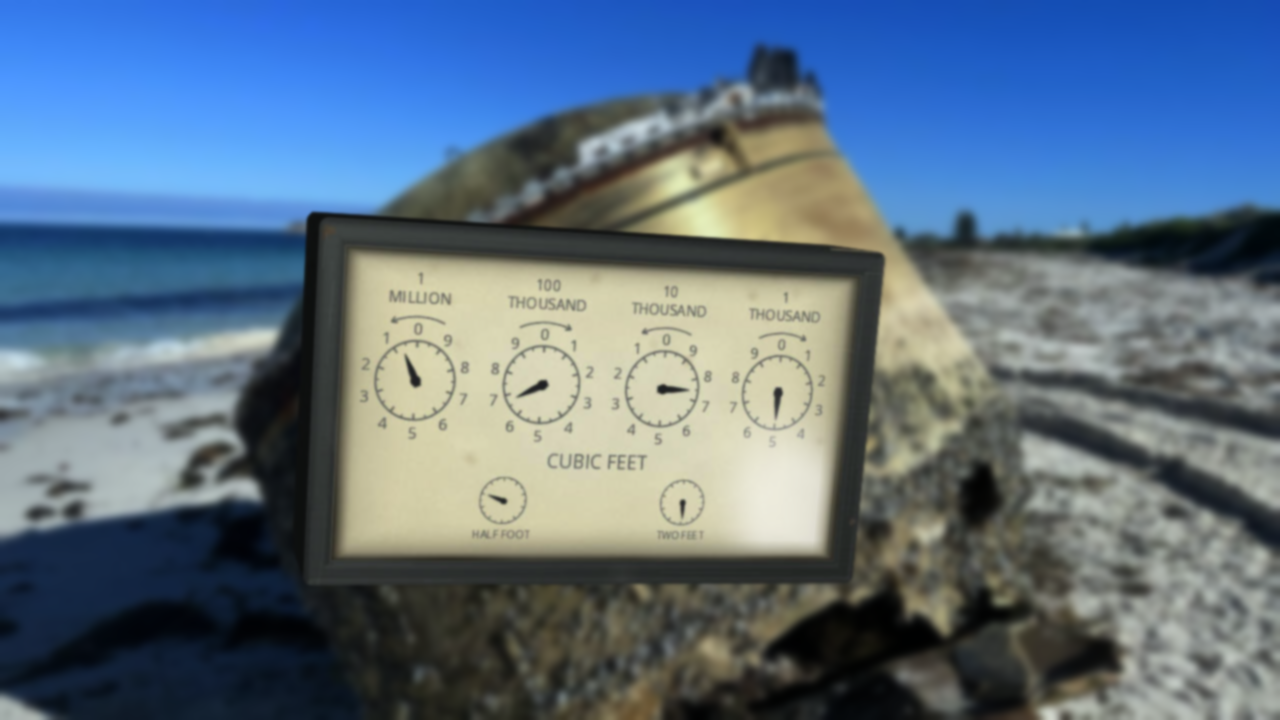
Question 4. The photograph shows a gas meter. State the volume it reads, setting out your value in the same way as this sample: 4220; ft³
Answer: 67500; ft³
